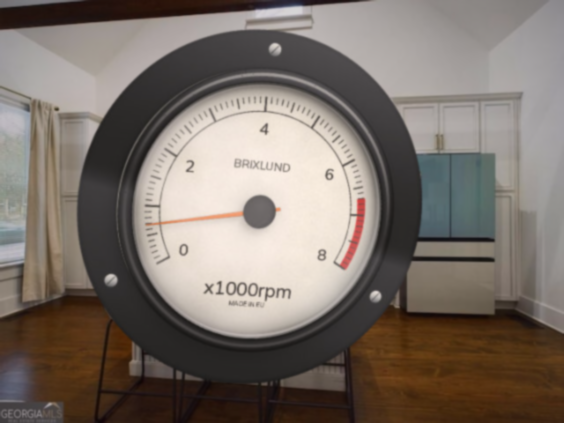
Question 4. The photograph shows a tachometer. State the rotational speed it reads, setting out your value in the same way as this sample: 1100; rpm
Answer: 700; rpm
